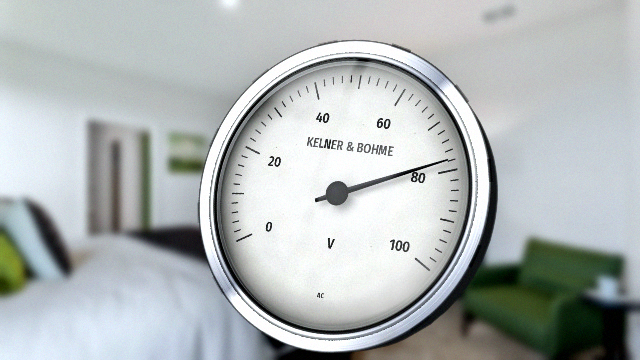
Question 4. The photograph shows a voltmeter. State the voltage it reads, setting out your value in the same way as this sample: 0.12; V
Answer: 78; V
